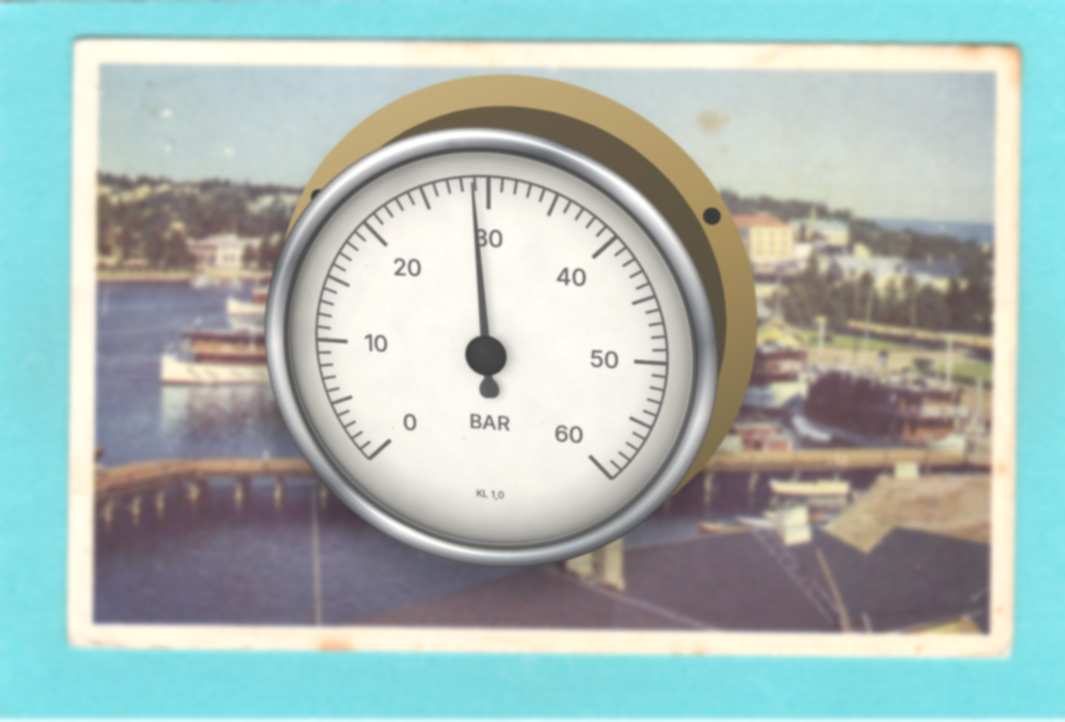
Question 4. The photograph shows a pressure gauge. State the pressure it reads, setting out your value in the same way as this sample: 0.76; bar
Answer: 29; bar
